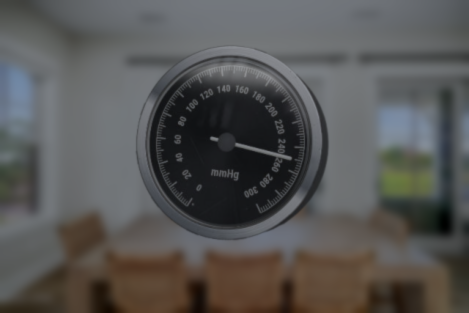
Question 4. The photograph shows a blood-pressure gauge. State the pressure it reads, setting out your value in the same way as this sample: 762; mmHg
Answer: 250; mmHg
